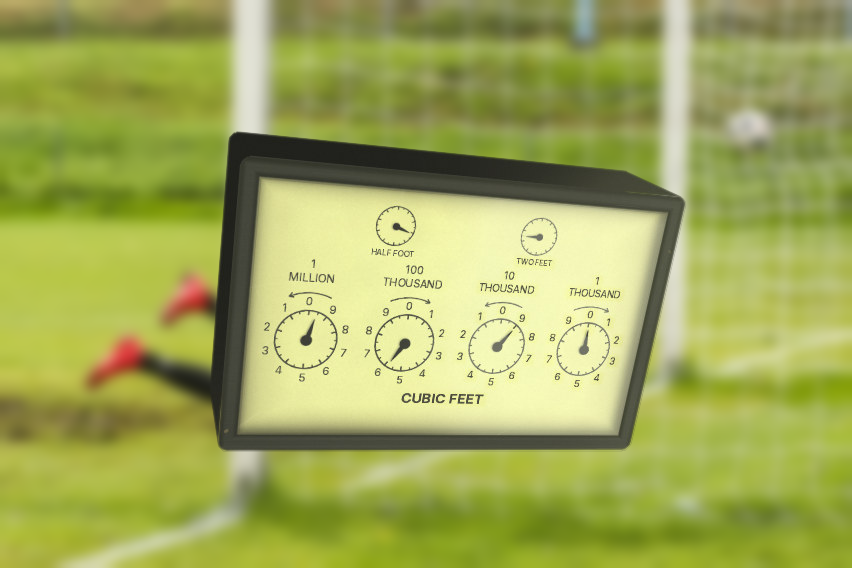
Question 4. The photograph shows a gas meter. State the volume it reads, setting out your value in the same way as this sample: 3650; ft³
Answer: 959000; ft³
